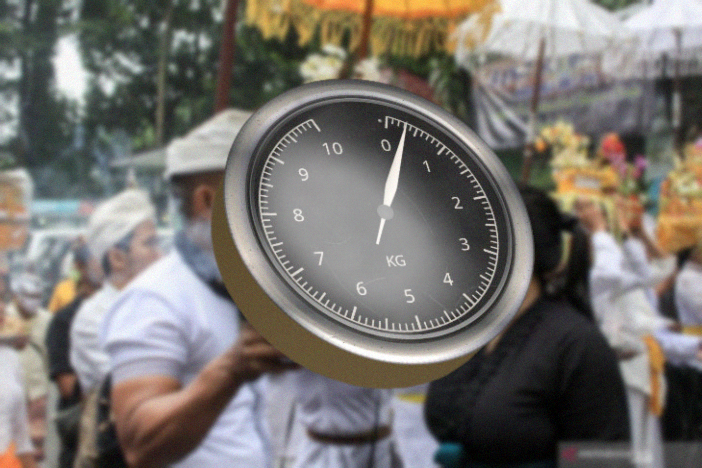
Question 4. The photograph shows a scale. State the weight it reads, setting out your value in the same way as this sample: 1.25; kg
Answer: 0.3; kg
